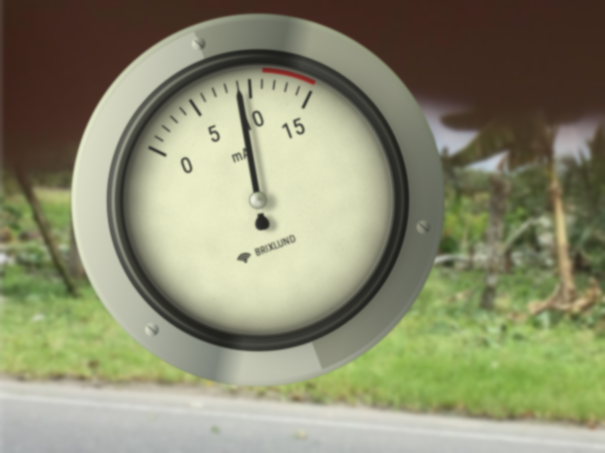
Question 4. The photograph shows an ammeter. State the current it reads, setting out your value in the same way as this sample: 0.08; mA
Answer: 9; mA
